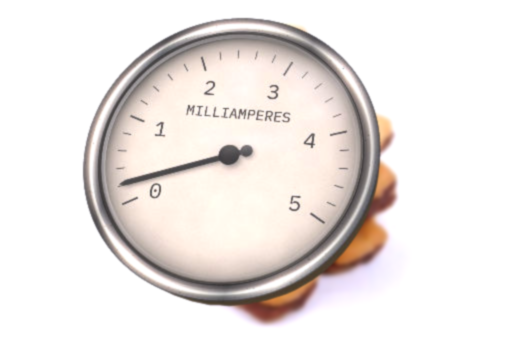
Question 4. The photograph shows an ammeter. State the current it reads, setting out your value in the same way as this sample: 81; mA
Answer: 0.2; mA
